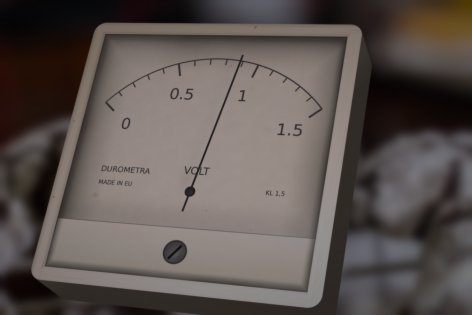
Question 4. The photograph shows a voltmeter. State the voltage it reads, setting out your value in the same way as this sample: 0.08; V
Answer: 0.9; V
